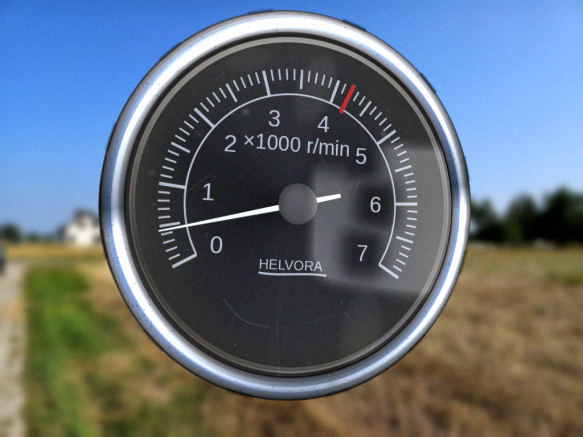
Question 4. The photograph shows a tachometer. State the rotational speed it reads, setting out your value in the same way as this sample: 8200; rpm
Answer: 450; rpm
